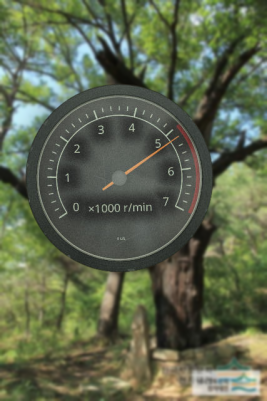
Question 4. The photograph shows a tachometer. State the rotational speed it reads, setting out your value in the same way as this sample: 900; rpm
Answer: 5200; rpm
